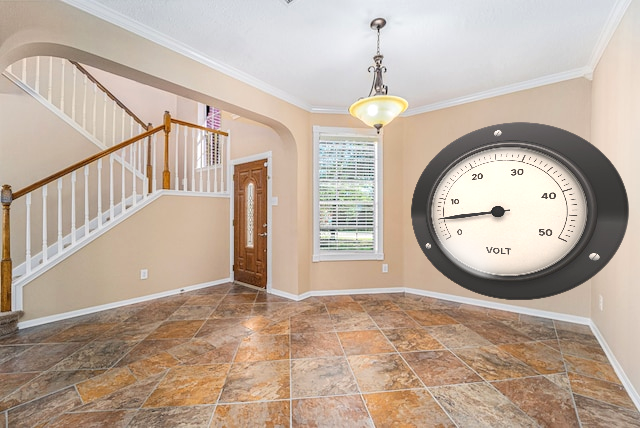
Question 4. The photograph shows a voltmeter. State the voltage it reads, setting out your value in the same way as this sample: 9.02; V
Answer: 5; V
